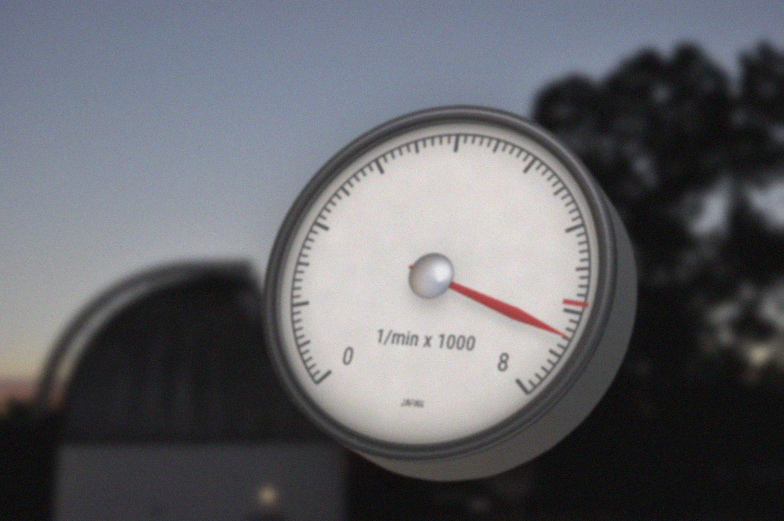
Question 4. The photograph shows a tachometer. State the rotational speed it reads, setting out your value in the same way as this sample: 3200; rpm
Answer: 7300; rpm
